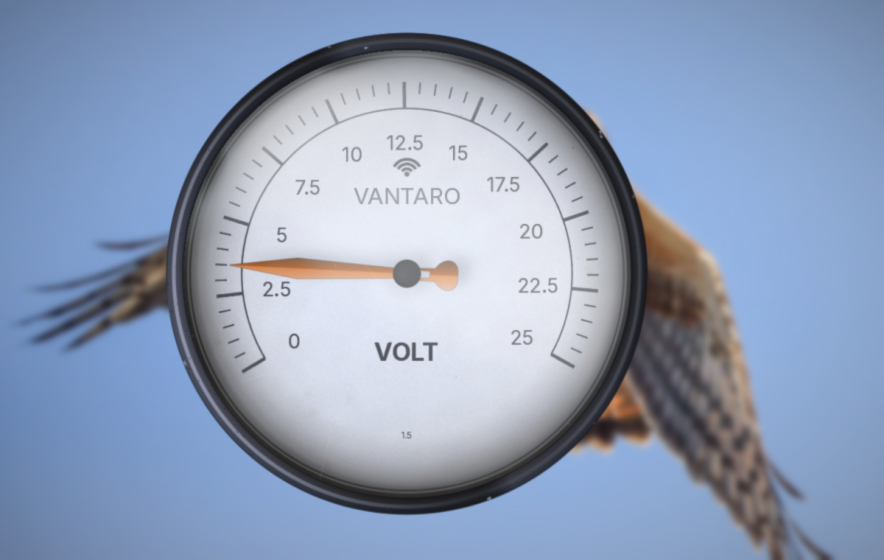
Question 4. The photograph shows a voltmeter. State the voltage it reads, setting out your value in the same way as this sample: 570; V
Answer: 3.5; V
